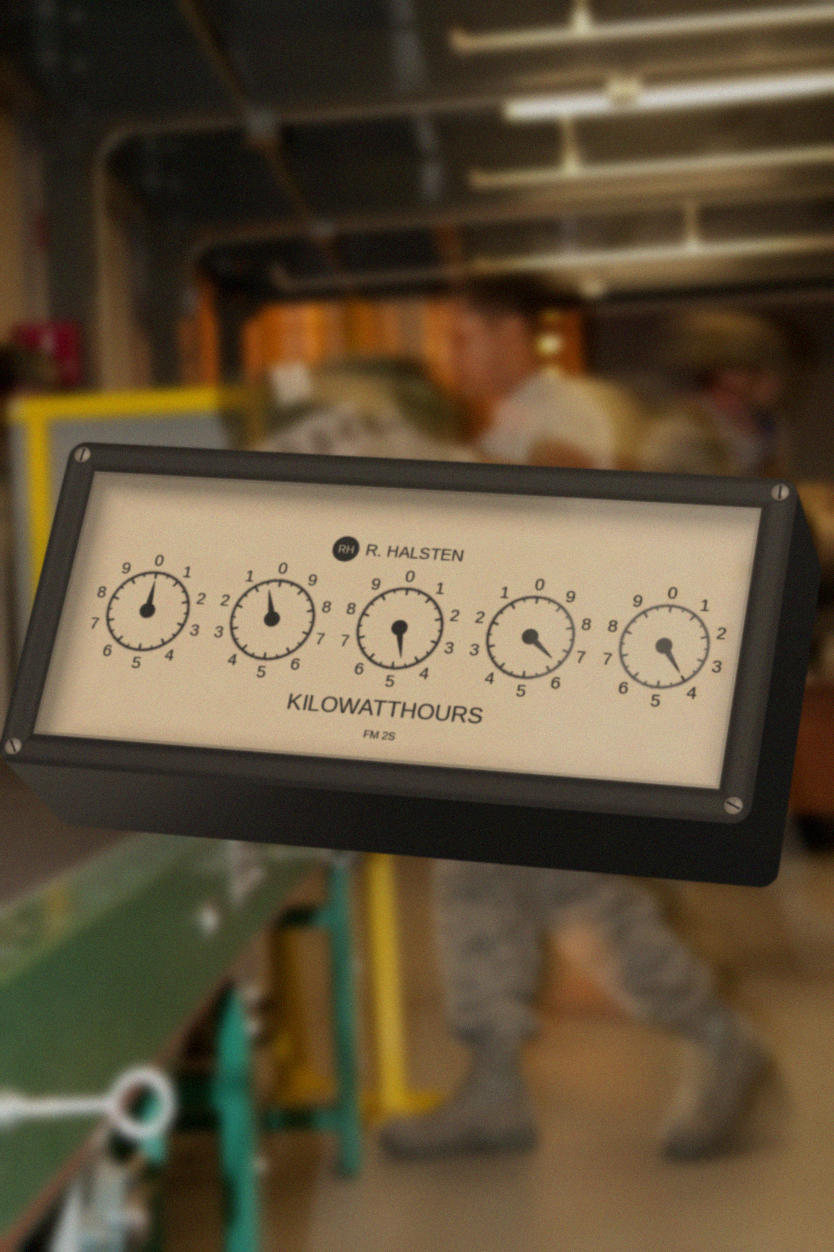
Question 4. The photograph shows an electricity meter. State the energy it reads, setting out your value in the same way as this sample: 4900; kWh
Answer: 464; kWh
